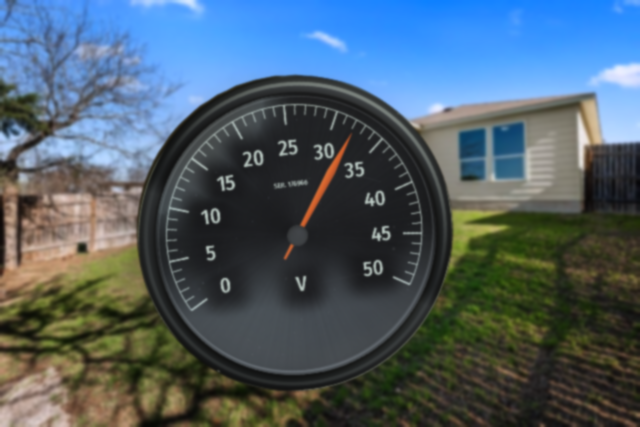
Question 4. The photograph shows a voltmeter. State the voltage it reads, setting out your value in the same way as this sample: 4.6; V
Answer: 32; V
